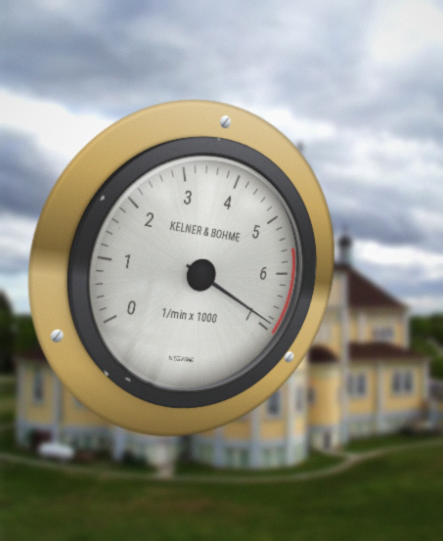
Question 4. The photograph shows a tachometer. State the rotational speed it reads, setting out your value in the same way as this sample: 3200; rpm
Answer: 6900; rpm
